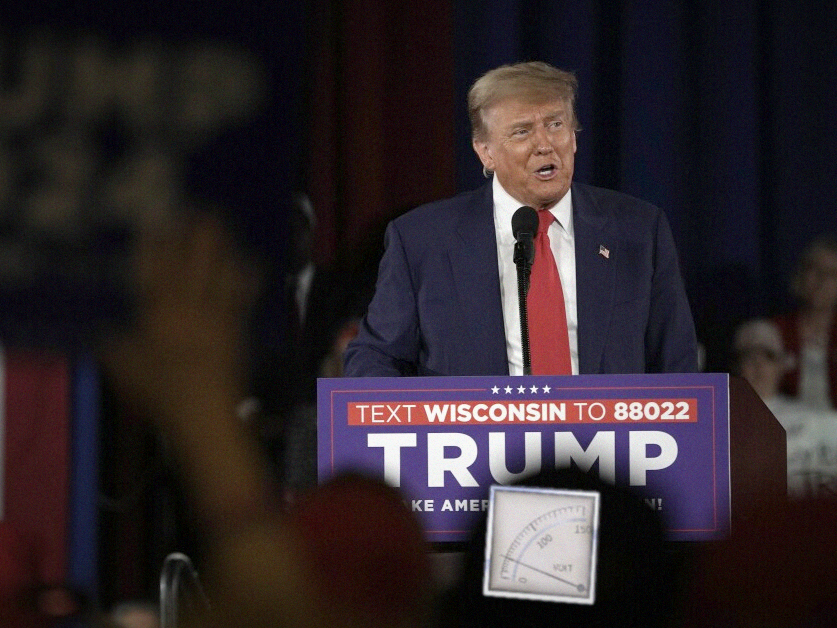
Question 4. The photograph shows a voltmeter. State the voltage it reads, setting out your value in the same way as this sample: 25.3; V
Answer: 50; V
